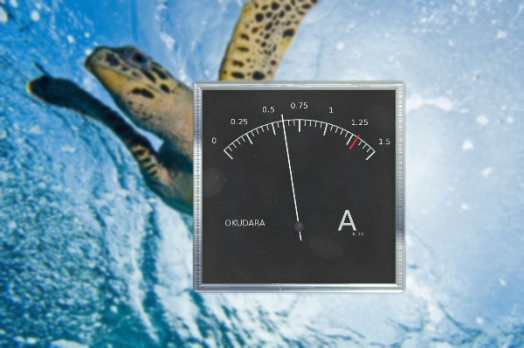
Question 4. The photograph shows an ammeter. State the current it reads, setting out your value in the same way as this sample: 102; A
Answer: 0.6; A
